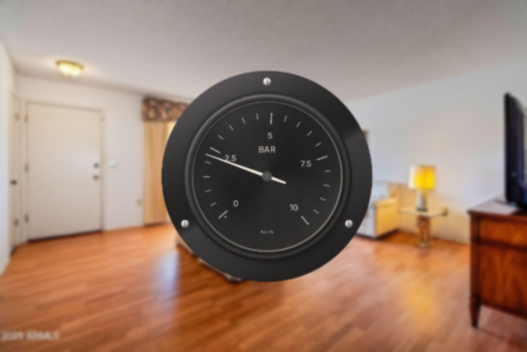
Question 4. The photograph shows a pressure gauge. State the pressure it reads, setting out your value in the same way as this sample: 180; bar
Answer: 2.25; bar
